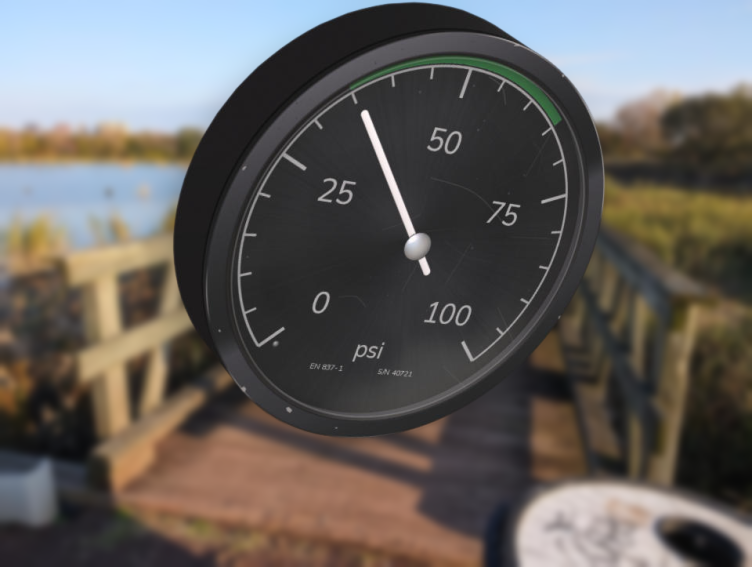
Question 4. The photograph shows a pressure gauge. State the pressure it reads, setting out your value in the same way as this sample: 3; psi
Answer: 35; psi
